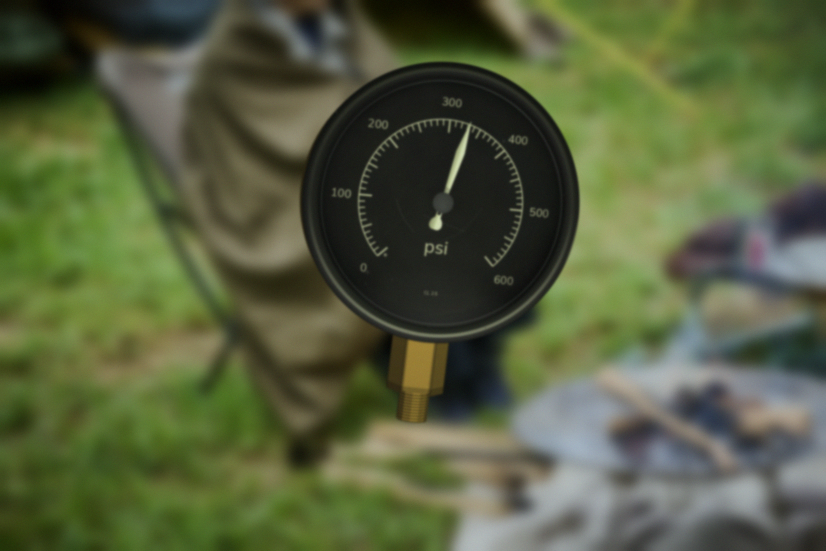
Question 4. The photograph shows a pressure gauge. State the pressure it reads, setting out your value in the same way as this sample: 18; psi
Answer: 330; psi
